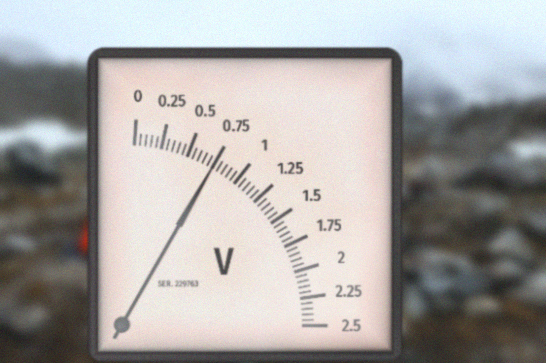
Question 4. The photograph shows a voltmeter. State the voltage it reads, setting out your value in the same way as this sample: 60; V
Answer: 0.75; V
